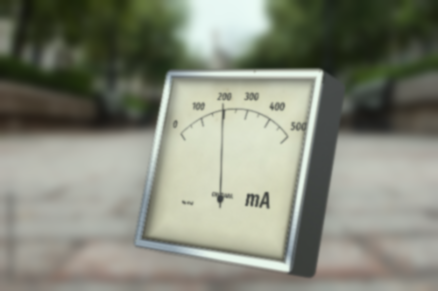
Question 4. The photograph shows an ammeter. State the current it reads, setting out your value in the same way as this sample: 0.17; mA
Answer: 200; mA
